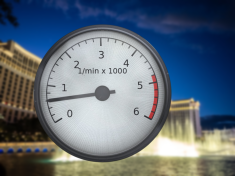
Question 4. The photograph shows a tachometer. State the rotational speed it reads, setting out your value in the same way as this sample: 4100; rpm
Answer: 600; rpm
